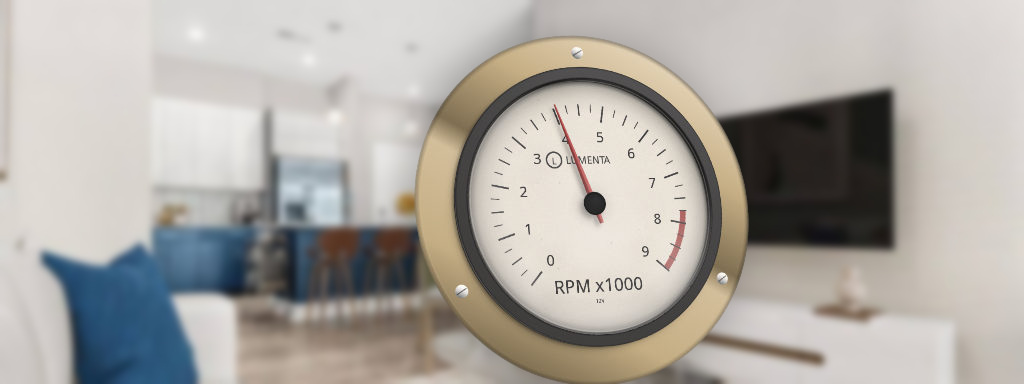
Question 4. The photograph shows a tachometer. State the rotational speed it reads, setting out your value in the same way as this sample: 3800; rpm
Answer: 4000; rpm
